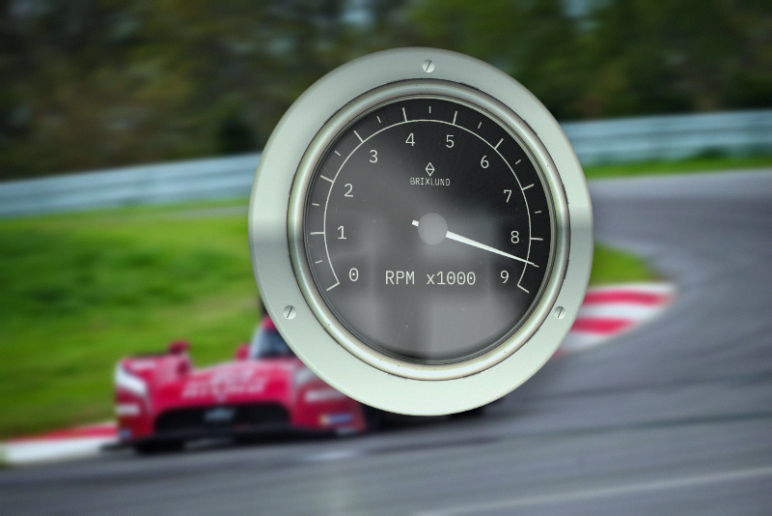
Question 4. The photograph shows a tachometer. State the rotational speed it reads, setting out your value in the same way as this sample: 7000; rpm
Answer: 8500; rpm
